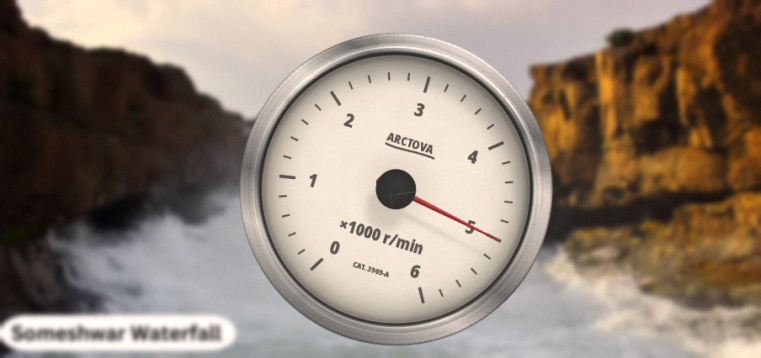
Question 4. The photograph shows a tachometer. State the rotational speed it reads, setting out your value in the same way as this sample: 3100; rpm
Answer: 5000; rpm
